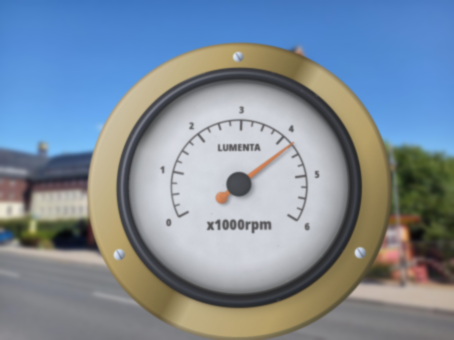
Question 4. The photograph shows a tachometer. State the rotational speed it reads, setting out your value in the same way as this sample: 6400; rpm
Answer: 4250; rpm
